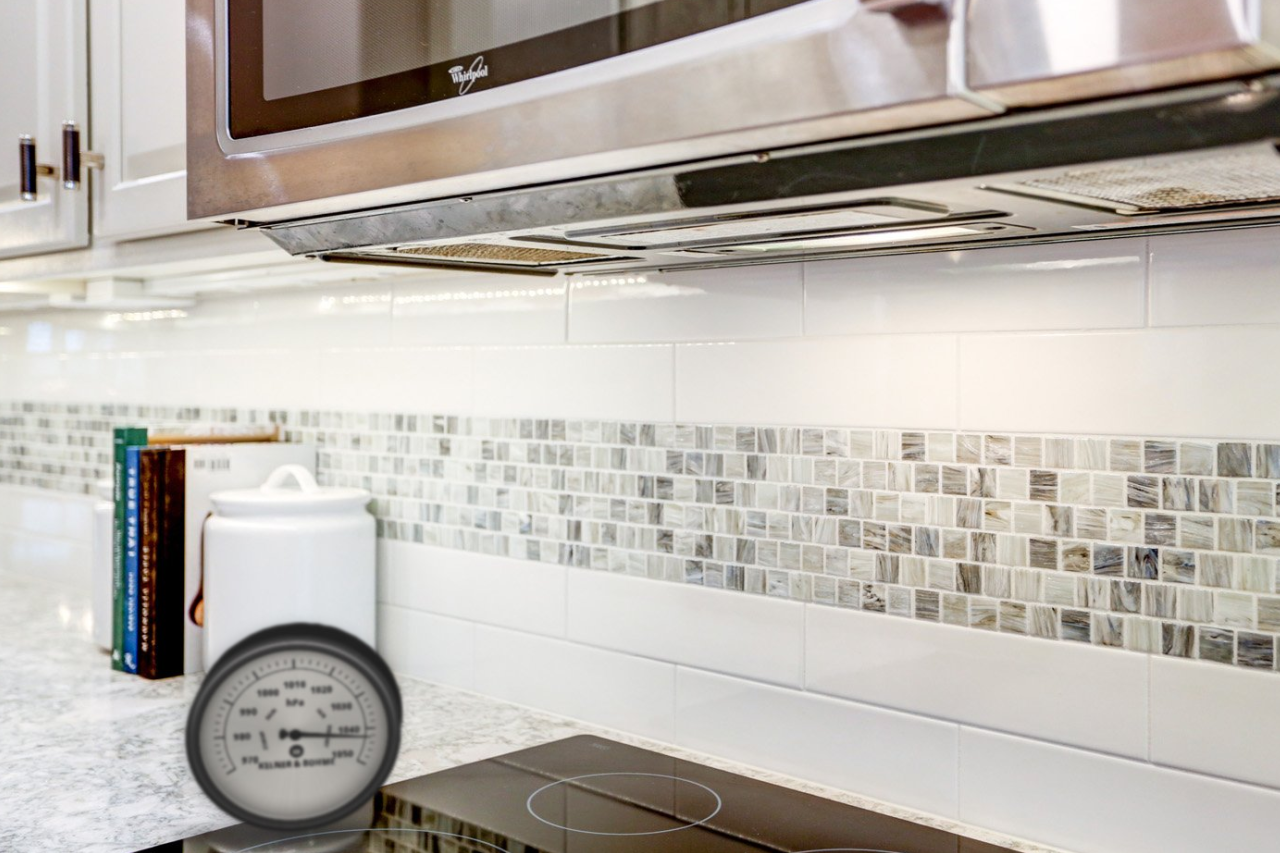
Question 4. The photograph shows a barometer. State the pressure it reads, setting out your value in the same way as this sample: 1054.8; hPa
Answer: 1042; hPa
